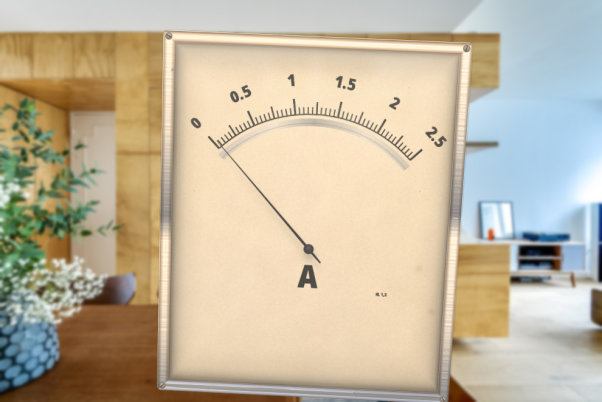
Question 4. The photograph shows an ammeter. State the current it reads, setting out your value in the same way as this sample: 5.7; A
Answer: 0.05; A
